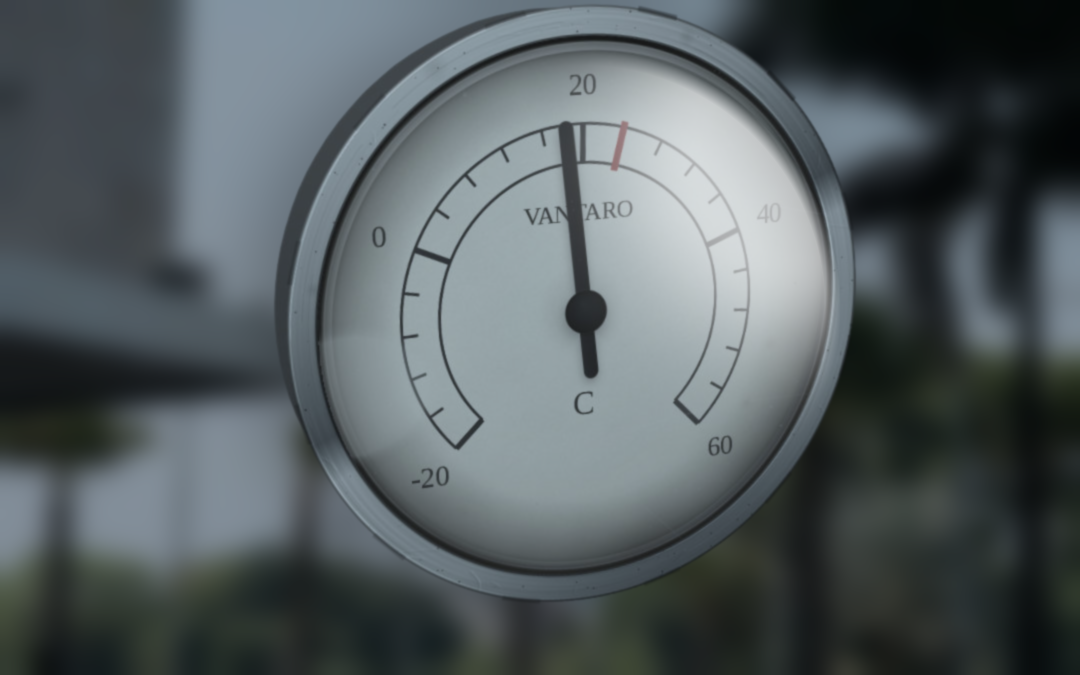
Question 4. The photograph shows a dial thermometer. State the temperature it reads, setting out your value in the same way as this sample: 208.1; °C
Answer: 18; °C
